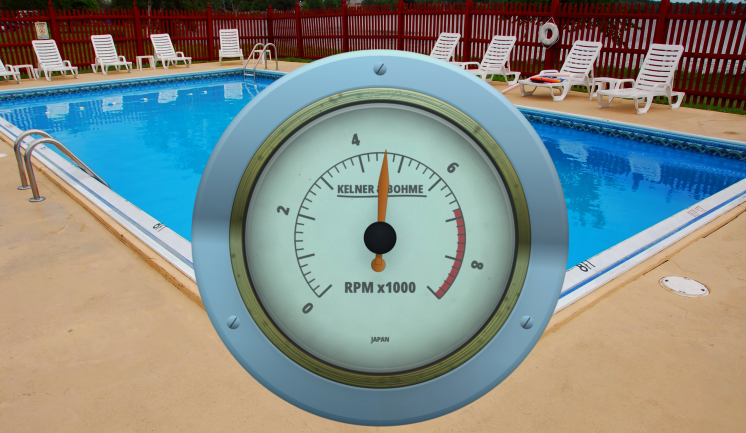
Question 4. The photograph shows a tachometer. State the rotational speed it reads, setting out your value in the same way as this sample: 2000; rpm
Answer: 4600; rpm
